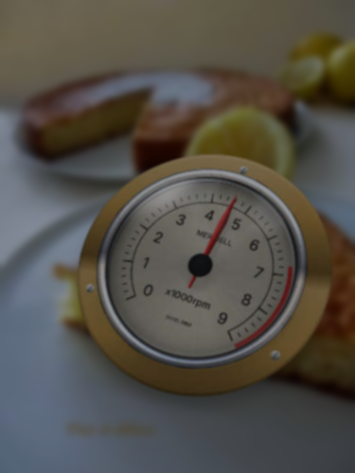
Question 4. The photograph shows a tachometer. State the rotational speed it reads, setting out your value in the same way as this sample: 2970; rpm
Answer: 4600; rpm
